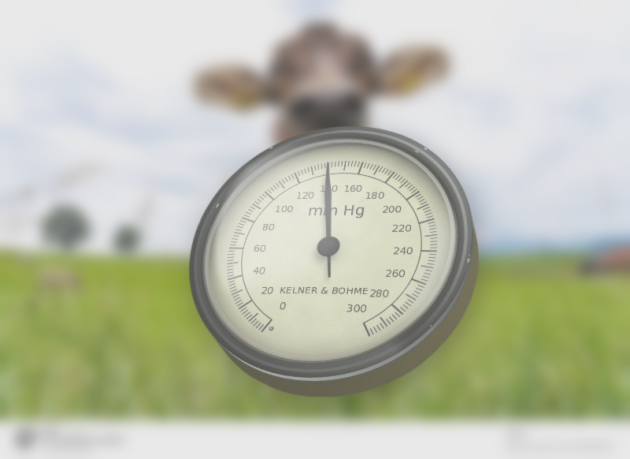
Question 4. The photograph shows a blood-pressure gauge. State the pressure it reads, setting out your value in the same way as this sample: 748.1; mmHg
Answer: 140; mmHg
